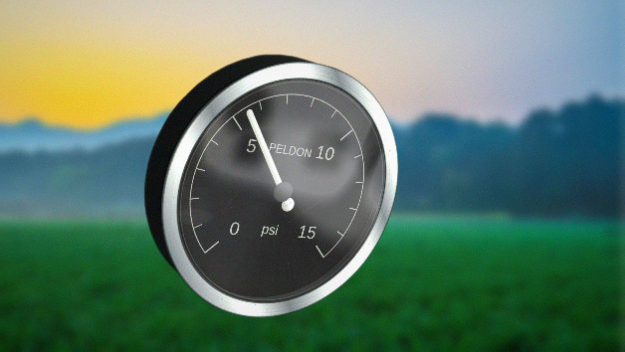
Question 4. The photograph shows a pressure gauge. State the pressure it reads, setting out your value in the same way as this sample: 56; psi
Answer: 5.5; psi
